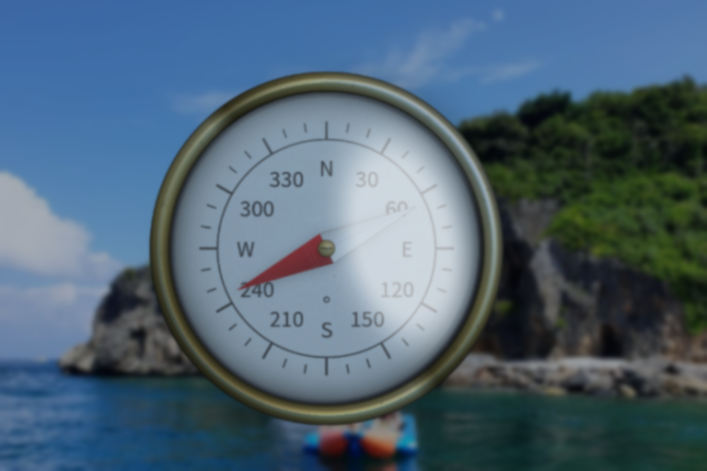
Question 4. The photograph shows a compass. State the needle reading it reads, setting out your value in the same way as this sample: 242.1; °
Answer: 245; °
